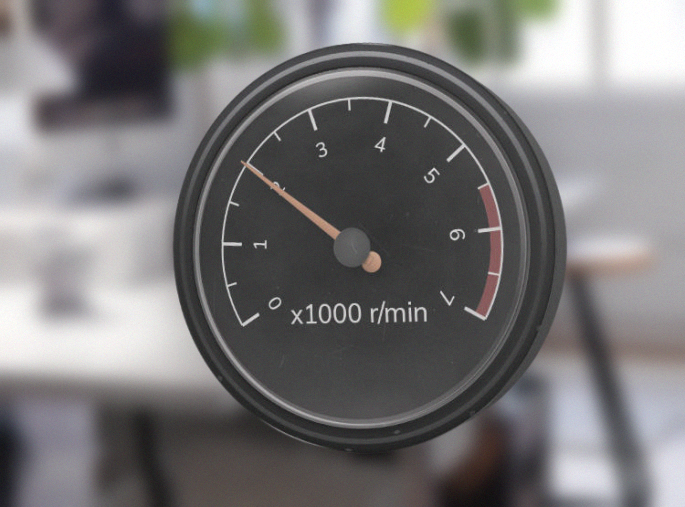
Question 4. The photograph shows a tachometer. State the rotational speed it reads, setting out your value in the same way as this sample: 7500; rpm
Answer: 2000; rpm
